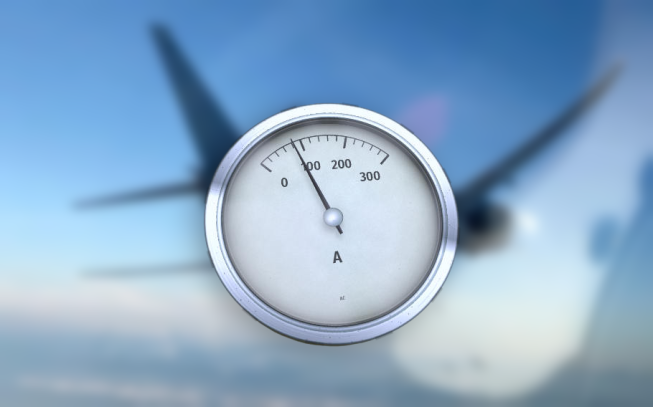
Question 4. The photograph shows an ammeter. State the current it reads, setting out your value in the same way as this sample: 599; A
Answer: 80; A
